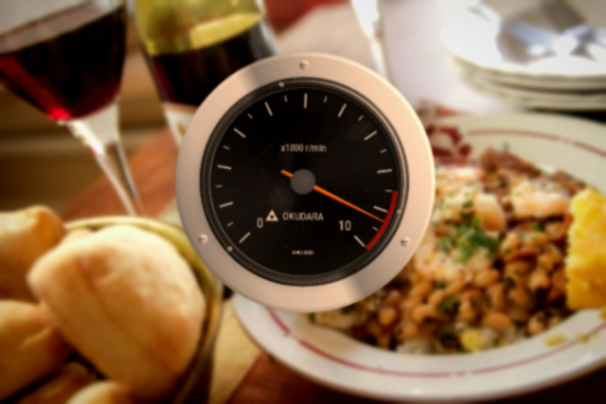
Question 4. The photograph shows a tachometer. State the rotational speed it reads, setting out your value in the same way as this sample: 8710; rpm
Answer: 9250; rpm
